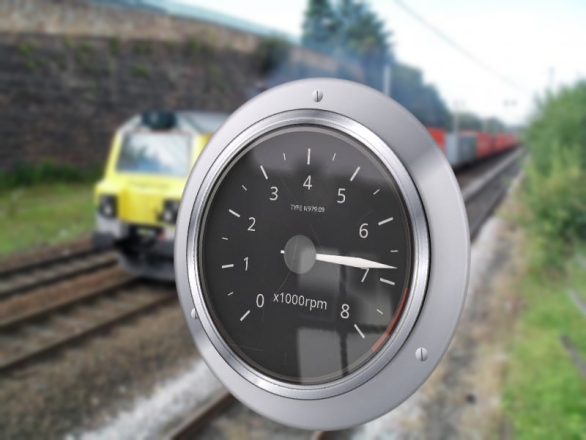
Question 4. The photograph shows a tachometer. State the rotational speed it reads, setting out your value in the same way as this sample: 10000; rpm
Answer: 6750; rpm
